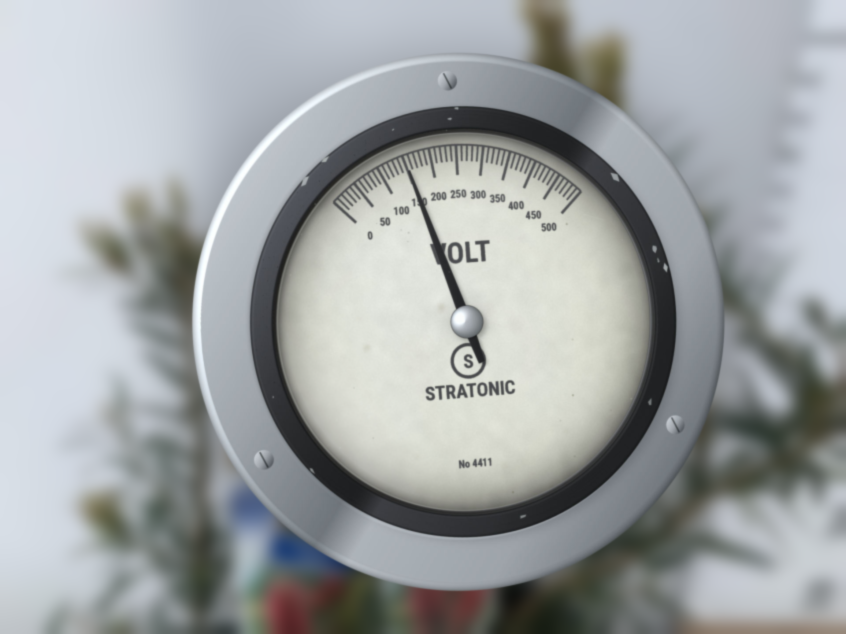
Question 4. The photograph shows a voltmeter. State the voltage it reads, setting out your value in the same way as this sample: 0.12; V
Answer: 150; V
